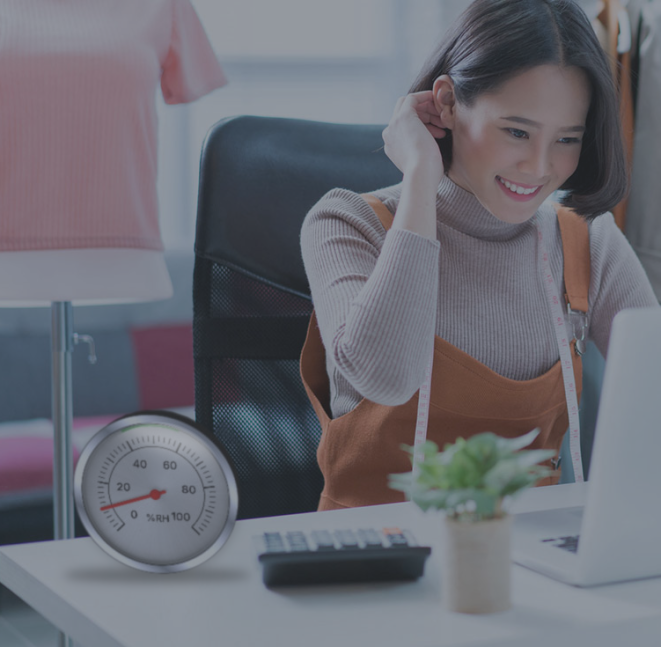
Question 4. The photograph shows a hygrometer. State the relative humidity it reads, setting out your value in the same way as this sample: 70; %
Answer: 10; %
